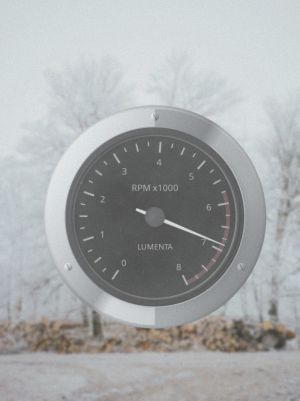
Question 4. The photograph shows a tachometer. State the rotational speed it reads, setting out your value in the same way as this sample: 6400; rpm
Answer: 6875; rpm
